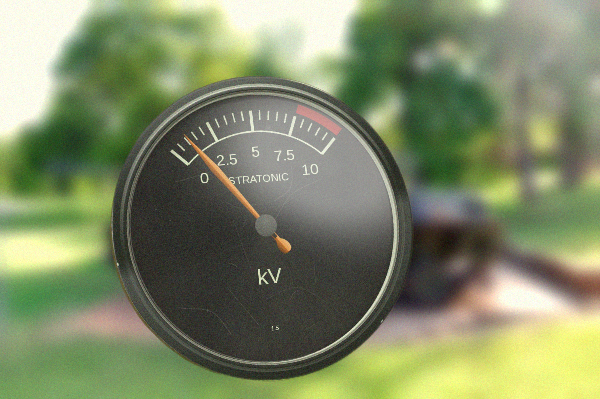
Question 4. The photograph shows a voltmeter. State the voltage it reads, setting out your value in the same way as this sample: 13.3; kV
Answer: 1; kV
